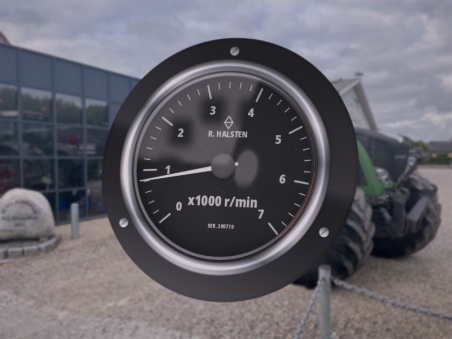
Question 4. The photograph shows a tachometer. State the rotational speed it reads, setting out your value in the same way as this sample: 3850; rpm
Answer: 800; rpm
